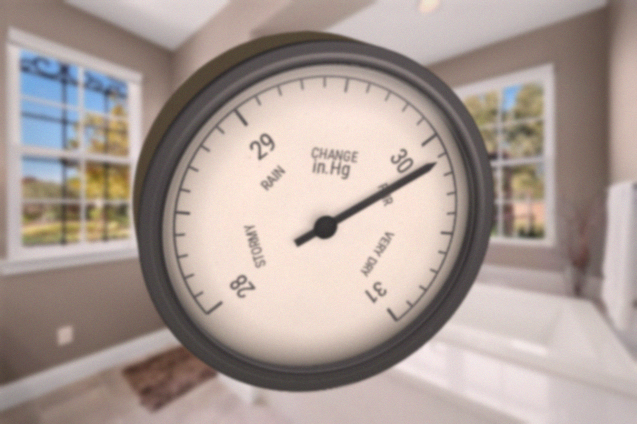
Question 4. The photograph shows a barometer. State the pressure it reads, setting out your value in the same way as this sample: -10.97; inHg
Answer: 30.1; inHg
